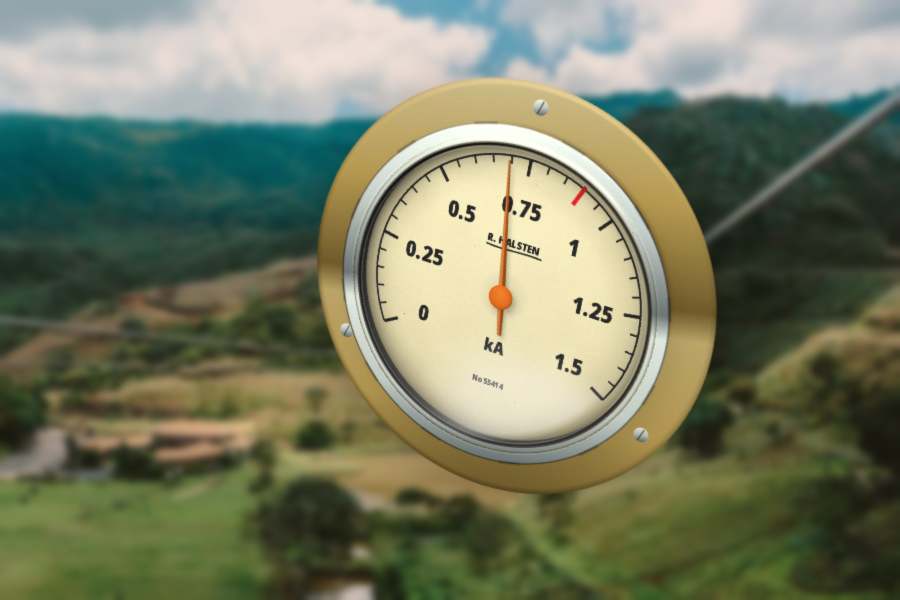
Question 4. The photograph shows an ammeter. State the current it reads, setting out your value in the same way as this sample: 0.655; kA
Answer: 0.7; kA
